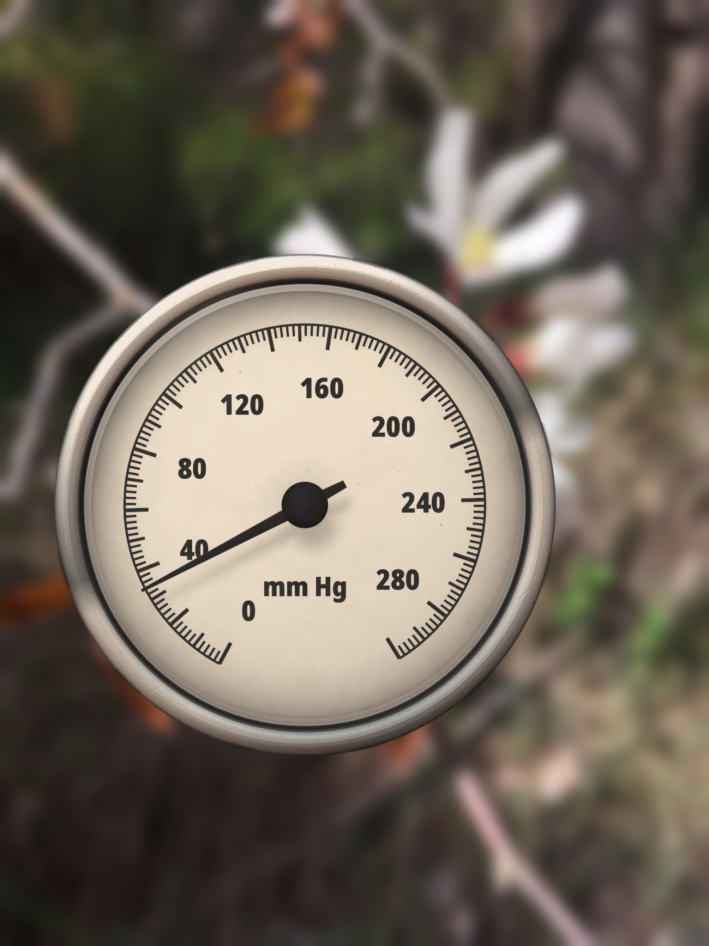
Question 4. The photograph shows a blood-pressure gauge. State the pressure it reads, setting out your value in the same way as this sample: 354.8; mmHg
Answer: 34; mmHg
